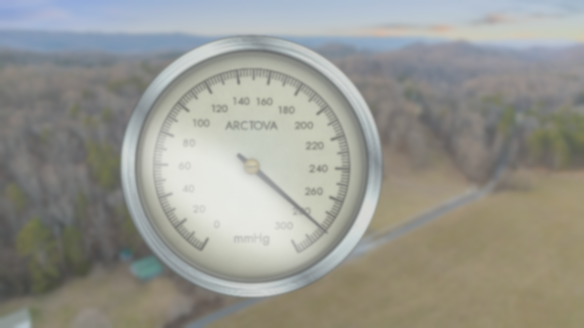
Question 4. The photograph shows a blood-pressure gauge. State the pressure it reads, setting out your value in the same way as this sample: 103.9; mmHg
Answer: 280; mmHg
